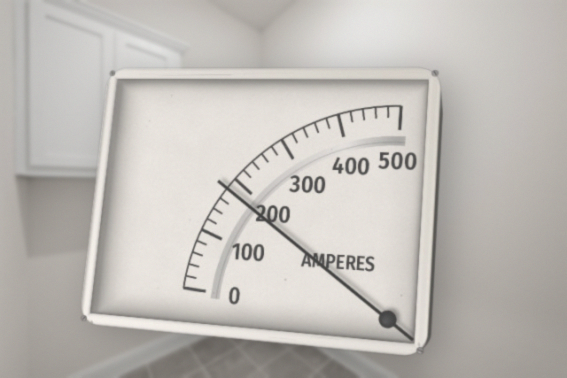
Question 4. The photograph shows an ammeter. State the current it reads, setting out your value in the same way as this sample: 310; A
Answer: 180; A
